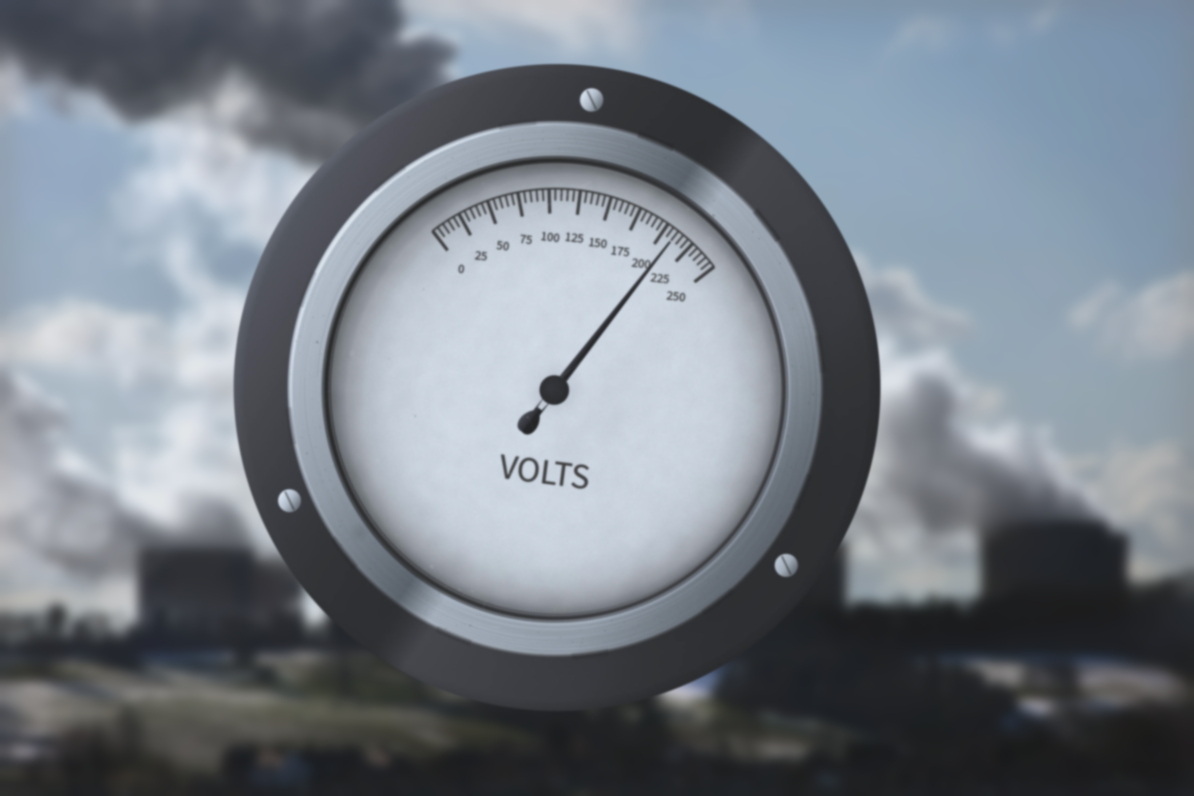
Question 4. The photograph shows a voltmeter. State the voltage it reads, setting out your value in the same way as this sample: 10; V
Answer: 210; V
